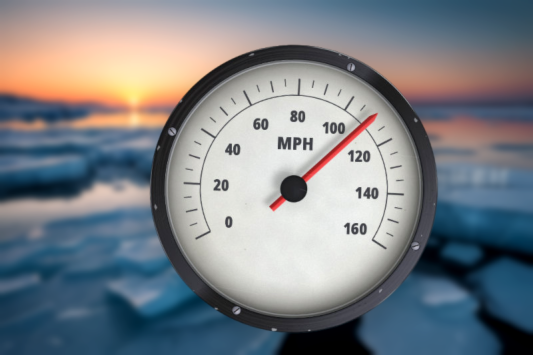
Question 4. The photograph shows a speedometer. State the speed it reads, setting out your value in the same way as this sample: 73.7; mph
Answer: 110; mph
